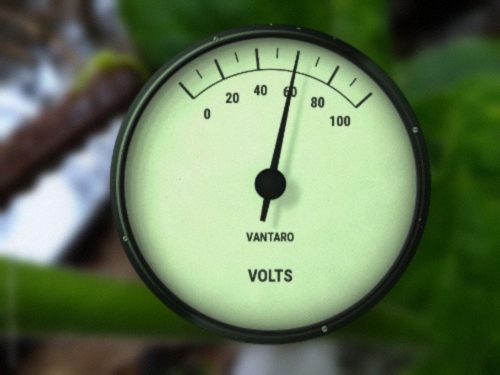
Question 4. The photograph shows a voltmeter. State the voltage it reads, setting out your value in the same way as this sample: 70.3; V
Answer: 60; V
